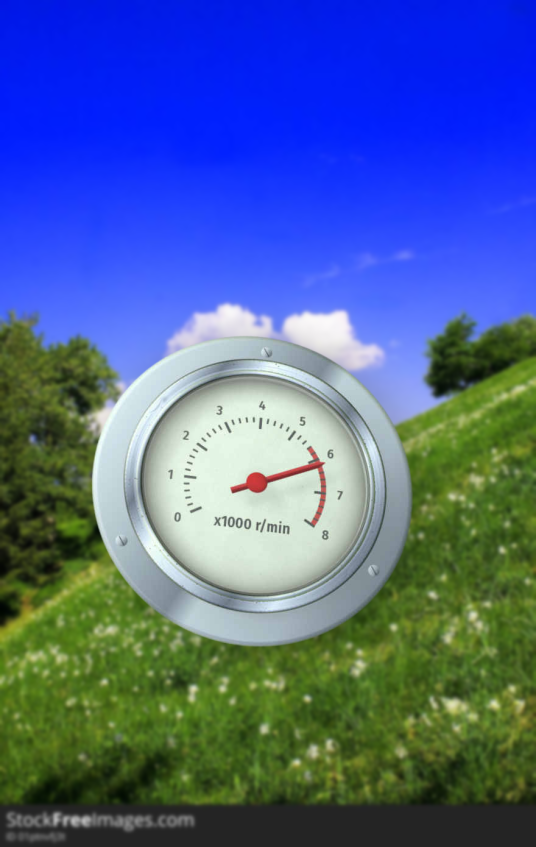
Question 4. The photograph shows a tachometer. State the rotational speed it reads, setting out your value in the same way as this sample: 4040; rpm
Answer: 6200; rpm
